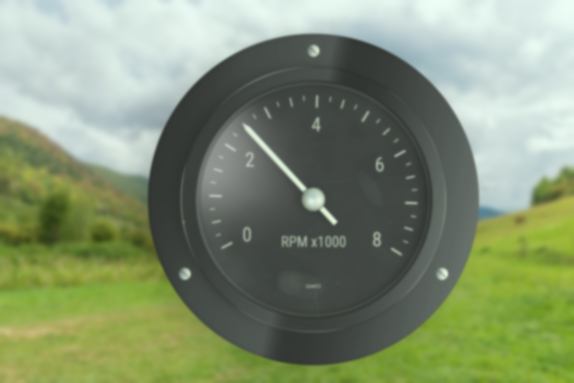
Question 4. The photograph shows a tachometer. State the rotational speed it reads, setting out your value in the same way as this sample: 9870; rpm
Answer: 2500; rpm
